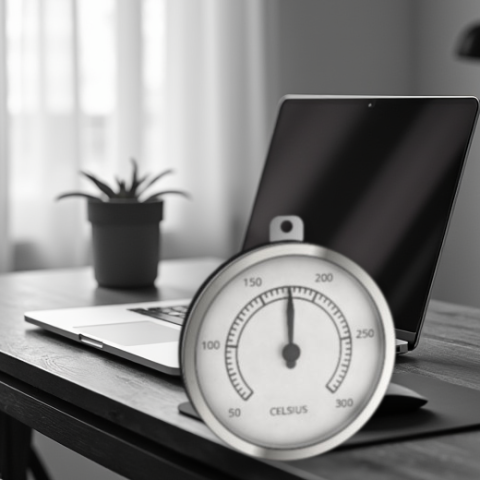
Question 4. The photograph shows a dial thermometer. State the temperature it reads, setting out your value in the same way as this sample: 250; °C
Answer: 175; °C
